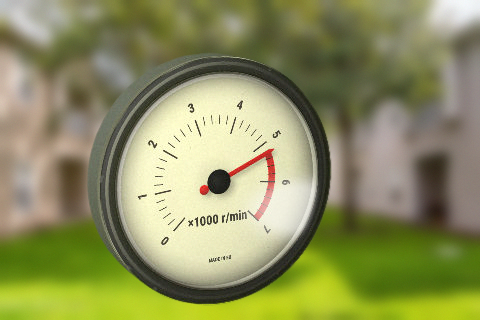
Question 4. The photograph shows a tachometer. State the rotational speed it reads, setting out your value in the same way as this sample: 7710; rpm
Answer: 5200; rpm
